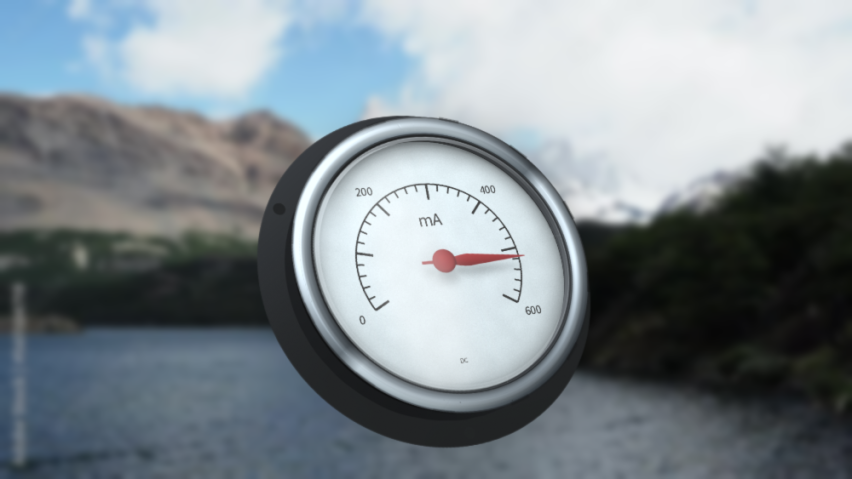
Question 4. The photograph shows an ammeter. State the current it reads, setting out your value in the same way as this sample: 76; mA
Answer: 520; mA
